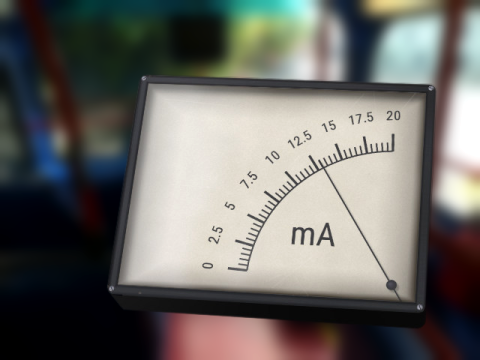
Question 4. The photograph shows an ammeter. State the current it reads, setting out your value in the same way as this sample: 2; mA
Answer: 13; mA
